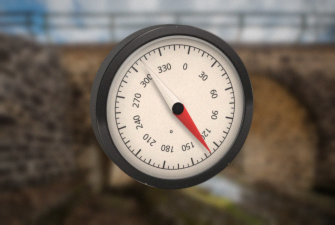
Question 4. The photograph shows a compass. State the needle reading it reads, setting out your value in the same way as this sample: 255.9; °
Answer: 130; °
